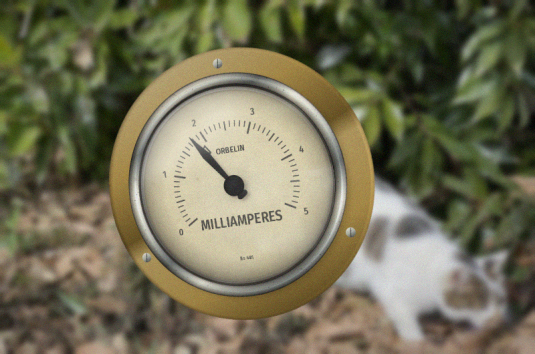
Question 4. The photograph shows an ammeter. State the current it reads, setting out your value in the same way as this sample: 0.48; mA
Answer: 1.8; mA
